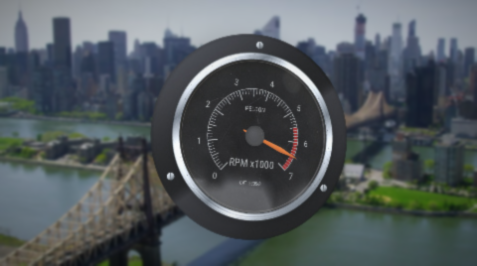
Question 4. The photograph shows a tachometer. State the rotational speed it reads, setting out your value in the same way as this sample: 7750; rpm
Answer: 6500; rpm
